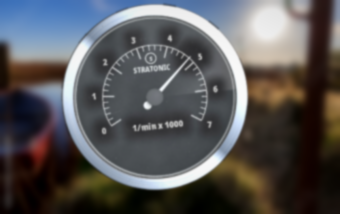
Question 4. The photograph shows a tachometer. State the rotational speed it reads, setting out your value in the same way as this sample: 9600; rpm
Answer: 4800; rpm
